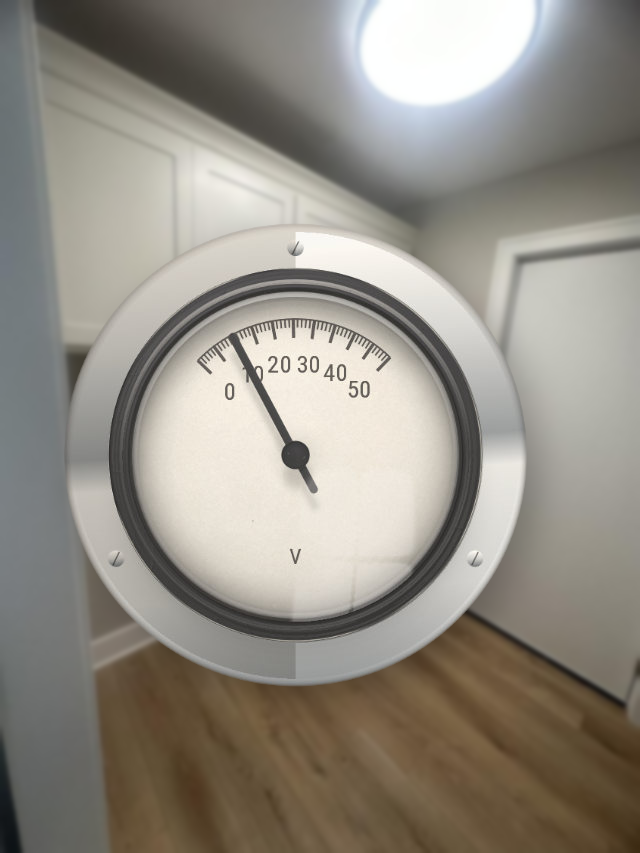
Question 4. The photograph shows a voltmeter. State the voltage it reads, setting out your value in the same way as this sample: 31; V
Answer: 10; V
